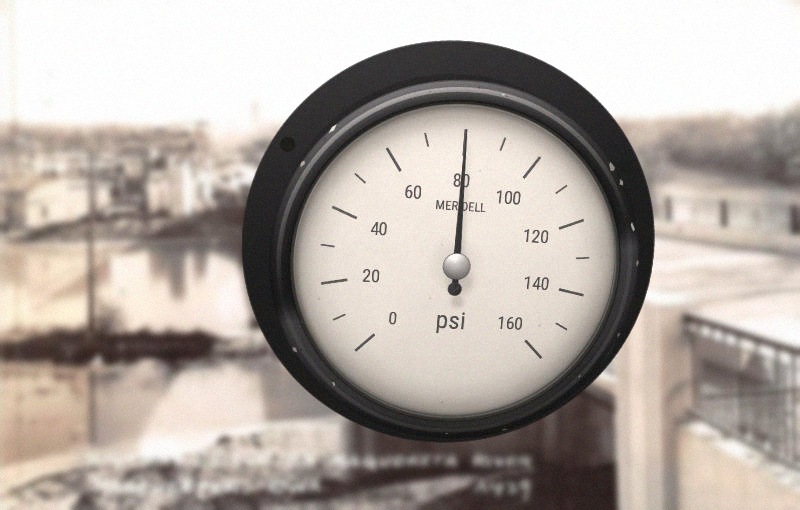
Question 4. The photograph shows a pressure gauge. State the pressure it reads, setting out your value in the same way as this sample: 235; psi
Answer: 80; psi
